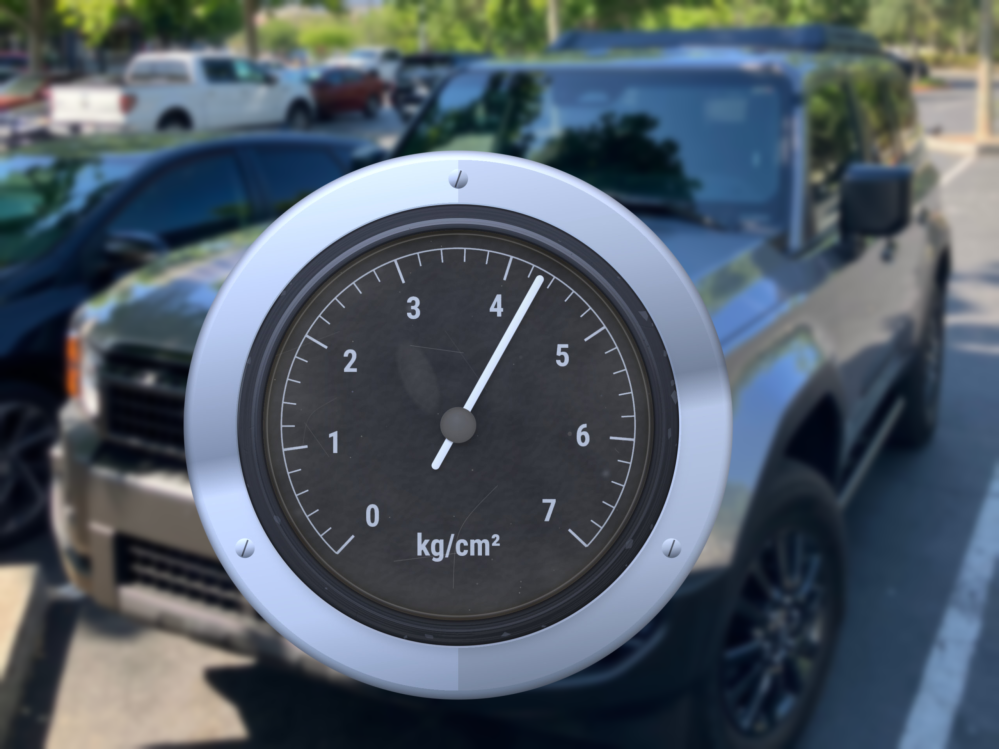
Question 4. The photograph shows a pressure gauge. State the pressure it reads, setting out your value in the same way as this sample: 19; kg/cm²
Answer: 4.3; kg/cm²
